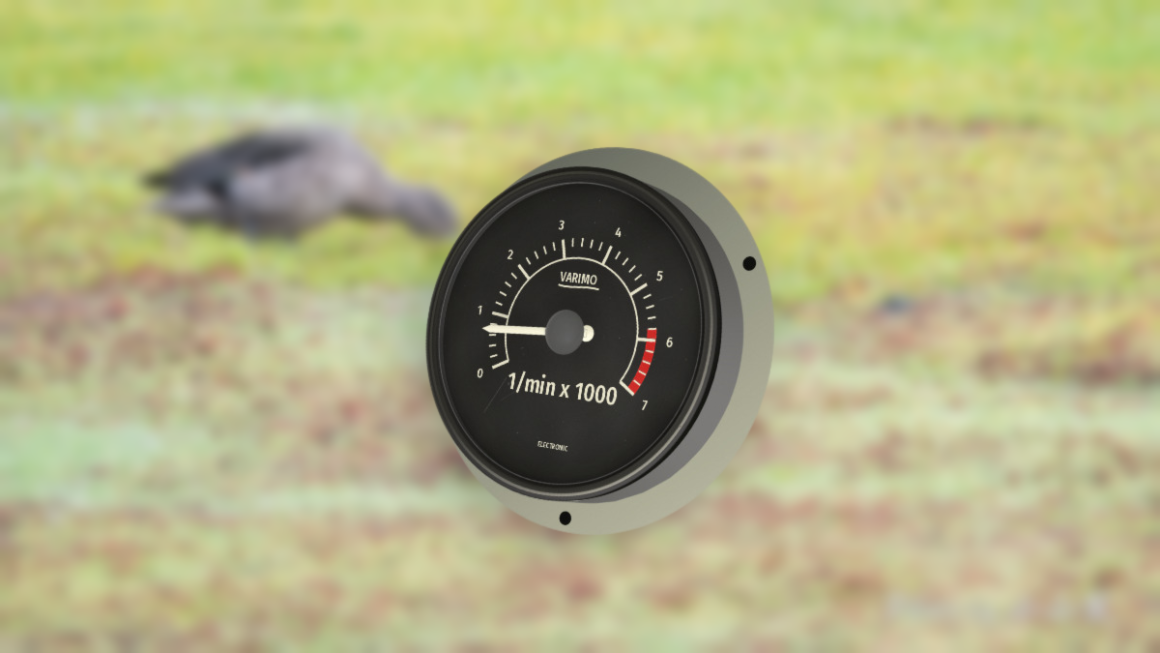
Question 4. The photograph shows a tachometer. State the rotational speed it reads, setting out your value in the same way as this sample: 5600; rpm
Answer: 700; rpm
